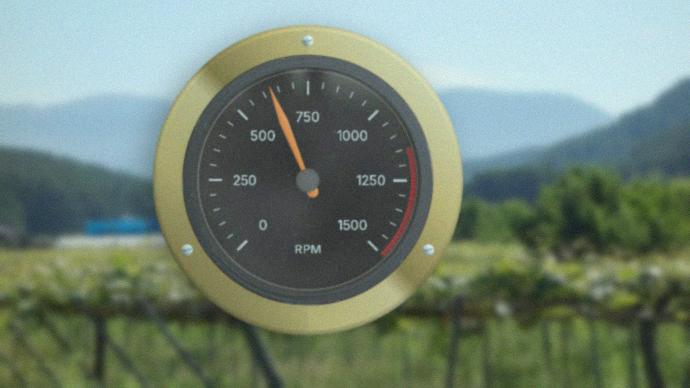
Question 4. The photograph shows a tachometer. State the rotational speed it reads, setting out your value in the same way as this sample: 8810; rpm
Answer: 625; rpm
